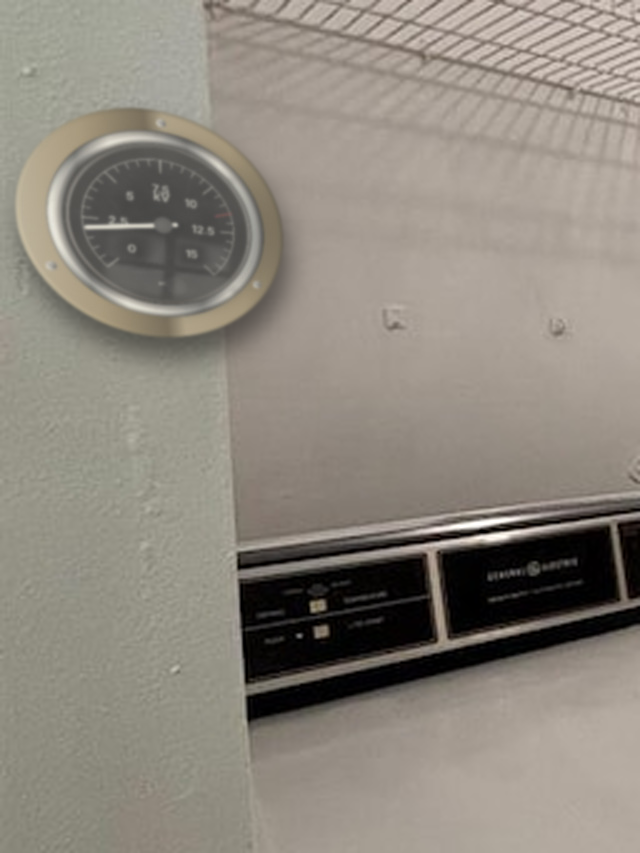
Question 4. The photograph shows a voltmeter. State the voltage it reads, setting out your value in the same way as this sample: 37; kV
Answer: 2; kV
